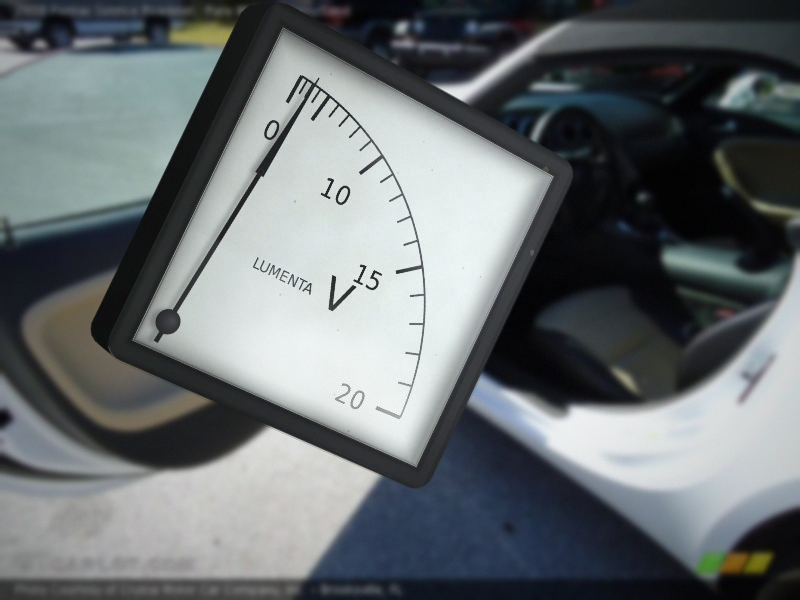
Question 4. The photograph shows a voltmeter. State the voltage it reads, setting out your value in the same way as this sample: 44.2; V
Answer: 3; V
